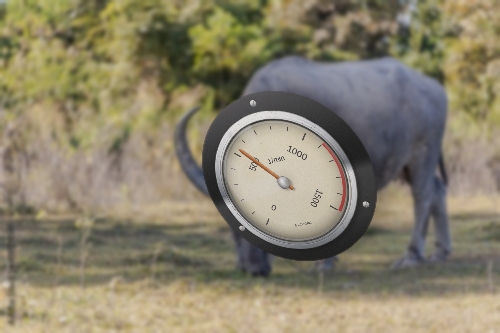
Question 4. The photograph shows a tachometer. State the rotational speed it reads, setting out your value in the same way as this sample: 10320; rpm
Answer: 550; rpm
